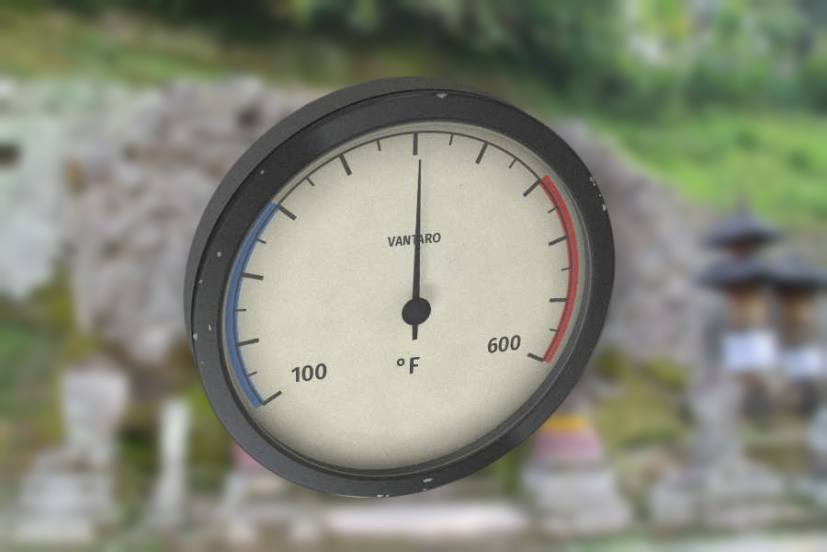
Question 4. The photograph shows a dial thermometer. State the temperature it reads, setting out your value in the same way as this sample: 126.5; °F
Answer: 350; °F
